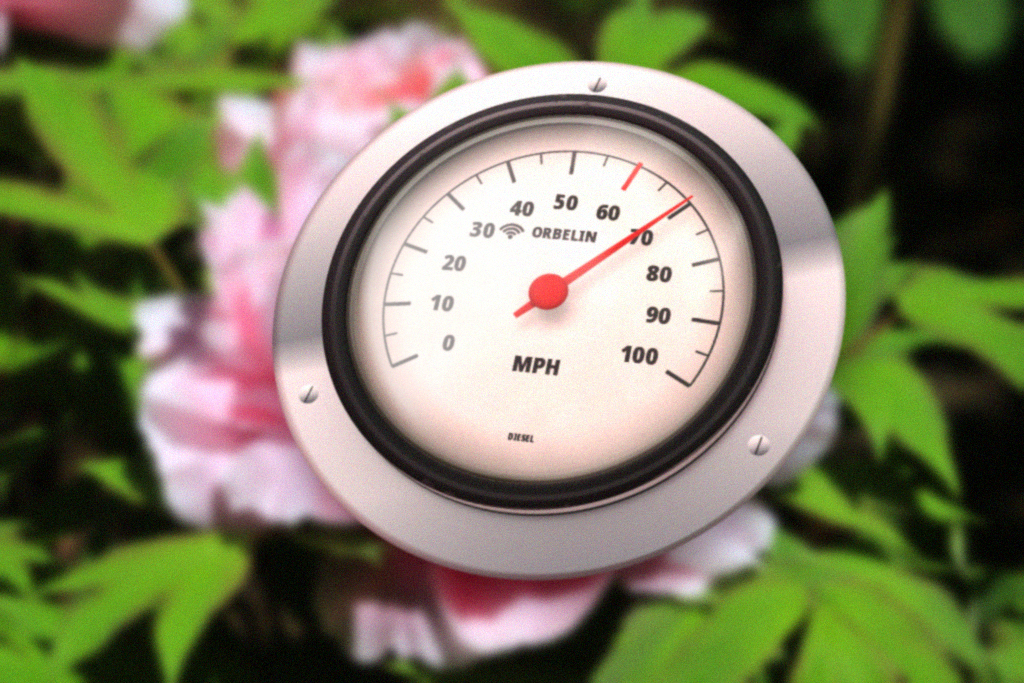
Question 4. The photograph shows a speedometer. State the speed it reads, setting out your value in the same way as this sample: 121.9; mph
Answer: 70; mph
